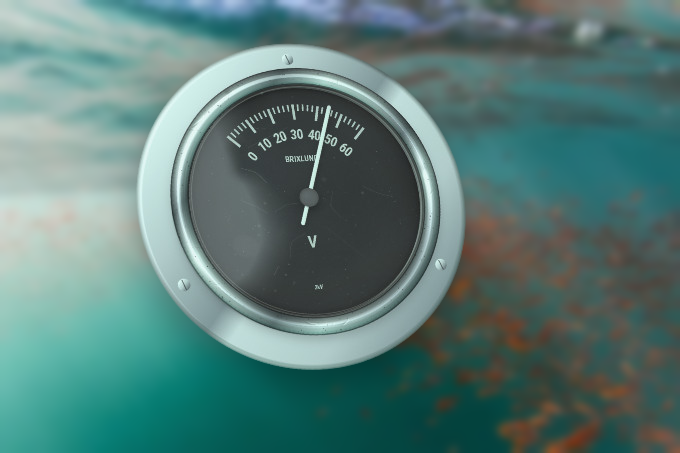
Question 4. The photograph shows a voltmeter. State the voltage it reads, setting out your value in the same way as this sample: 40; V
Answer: 44; V
